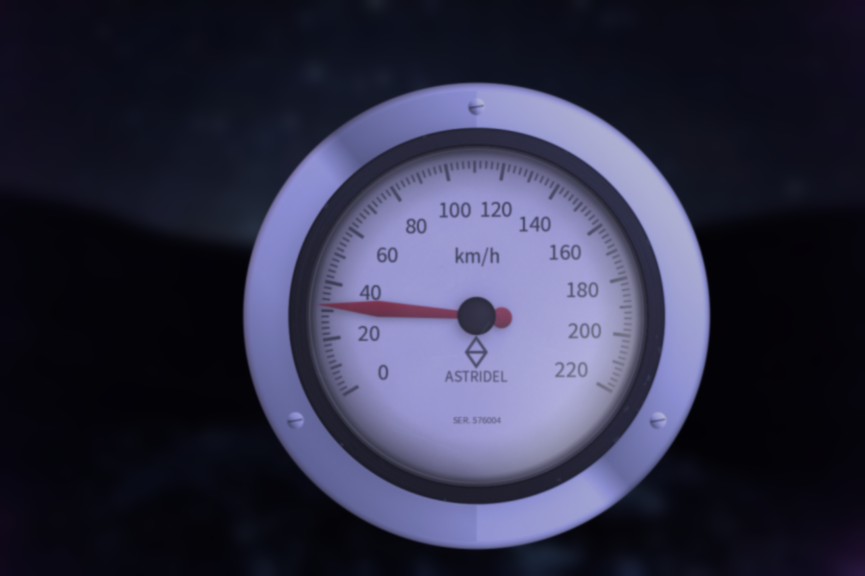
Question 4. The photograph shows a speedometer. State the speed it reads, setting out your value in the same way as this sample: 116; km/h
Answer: 32; km/h
